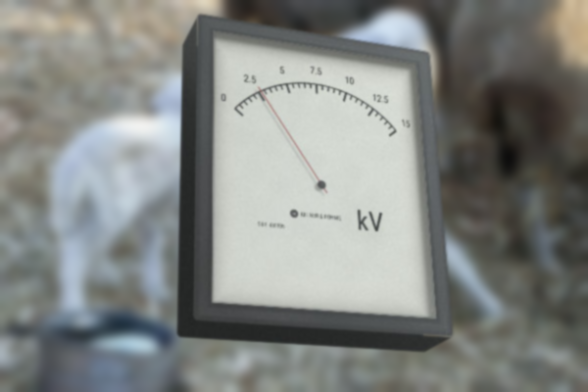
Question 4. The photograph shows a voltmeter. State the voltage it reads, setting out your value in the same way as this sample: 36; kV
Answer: 2.5; kV
